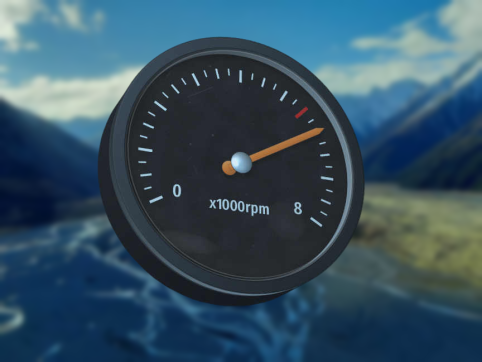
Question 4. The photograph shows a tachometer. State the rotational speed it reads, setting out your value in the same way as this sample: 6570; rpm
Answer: 6000; rpm
